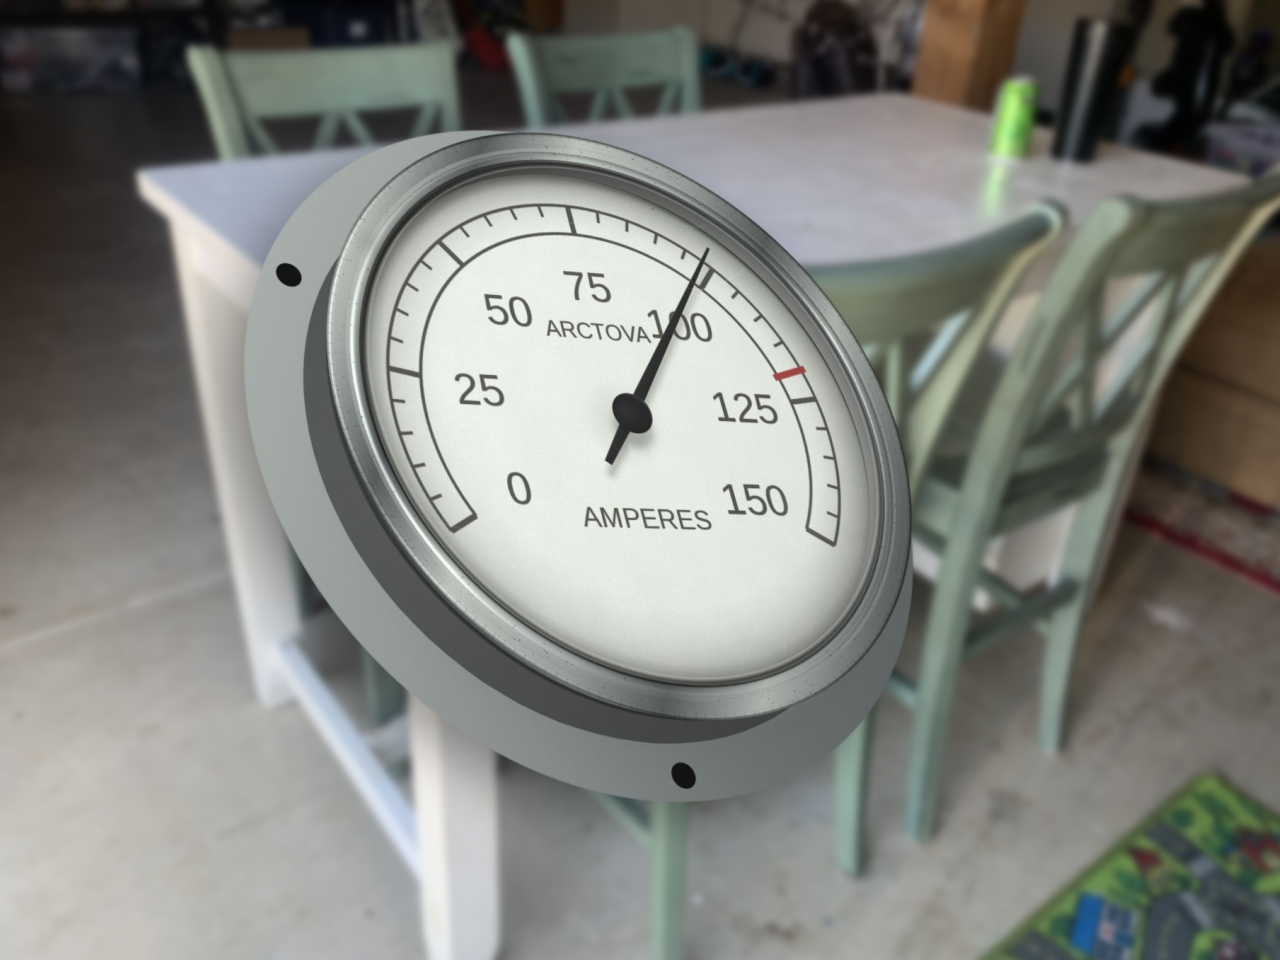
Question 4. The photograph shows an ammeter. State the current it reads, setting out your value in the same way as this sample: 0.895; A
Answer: 97.5; A
